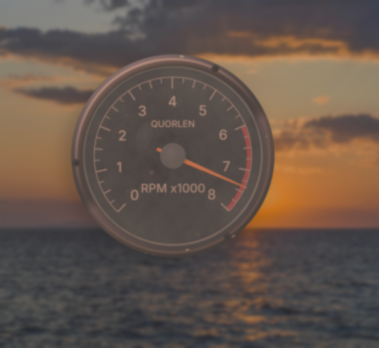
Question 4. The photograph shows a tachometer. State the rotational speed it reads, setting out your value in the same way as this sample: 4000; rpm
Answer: 7375; rpm
